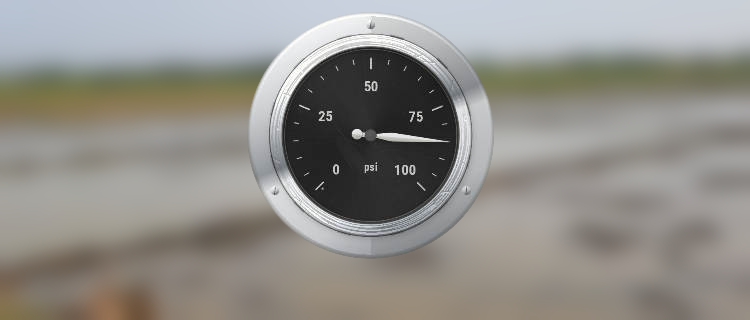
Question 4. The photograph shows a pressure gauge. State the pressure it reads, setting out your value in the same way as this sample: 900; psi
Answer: 85; psi
